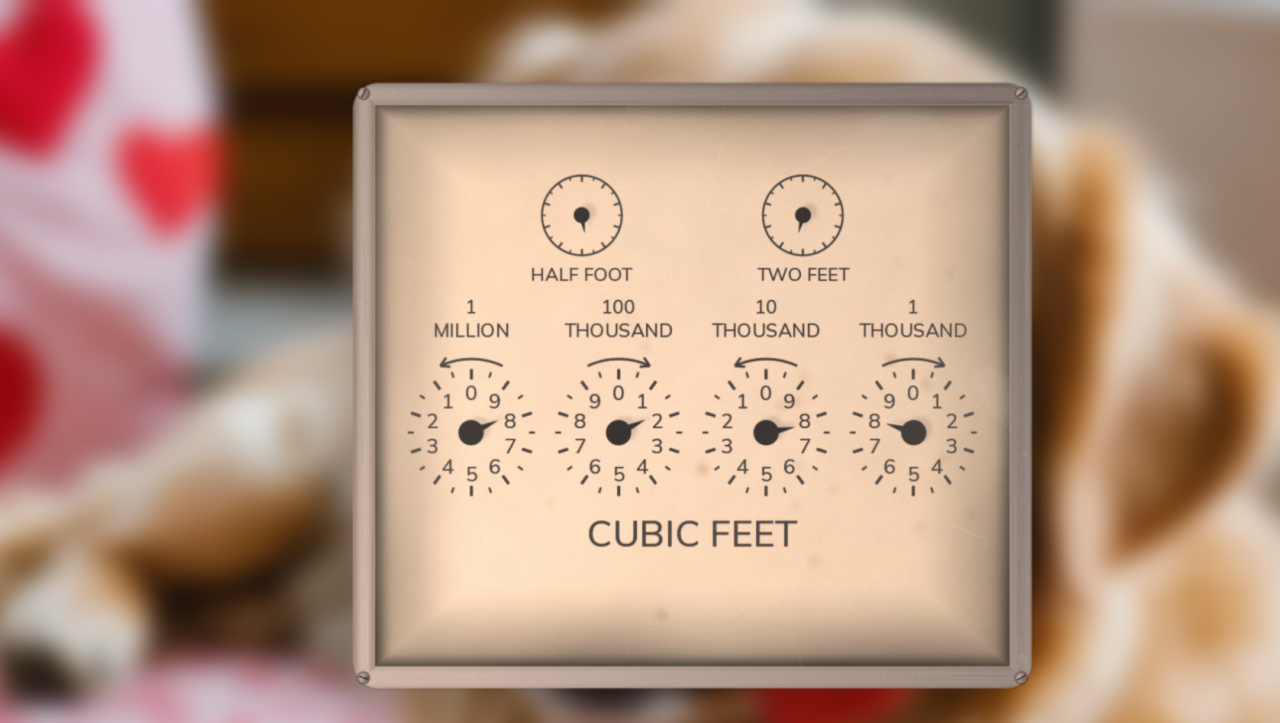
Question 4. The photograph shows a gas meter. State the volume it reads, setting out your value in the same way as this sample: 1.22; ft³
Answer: 817800; ft³
